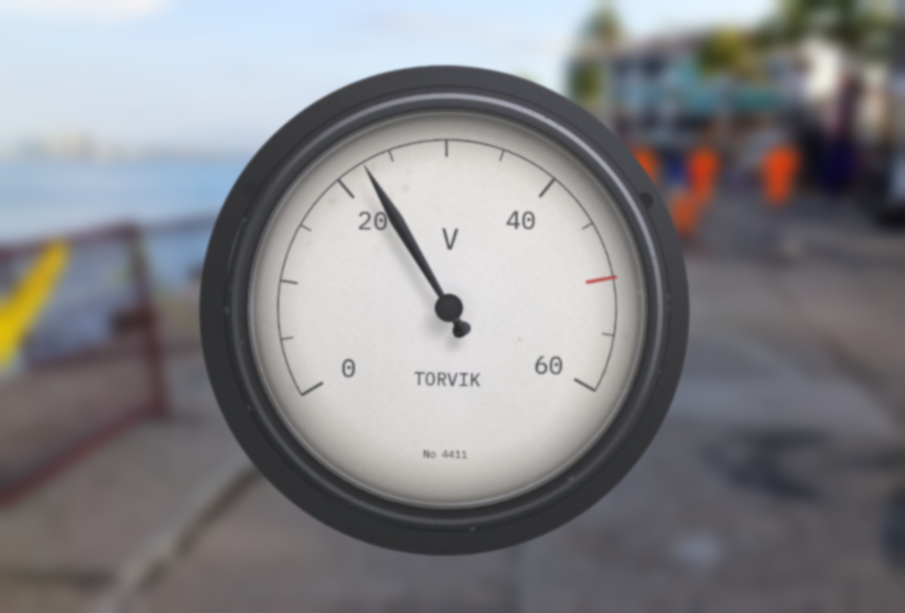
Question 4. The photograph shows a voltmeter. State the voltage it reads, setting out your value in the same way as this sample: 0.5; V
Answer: 22.5; V
